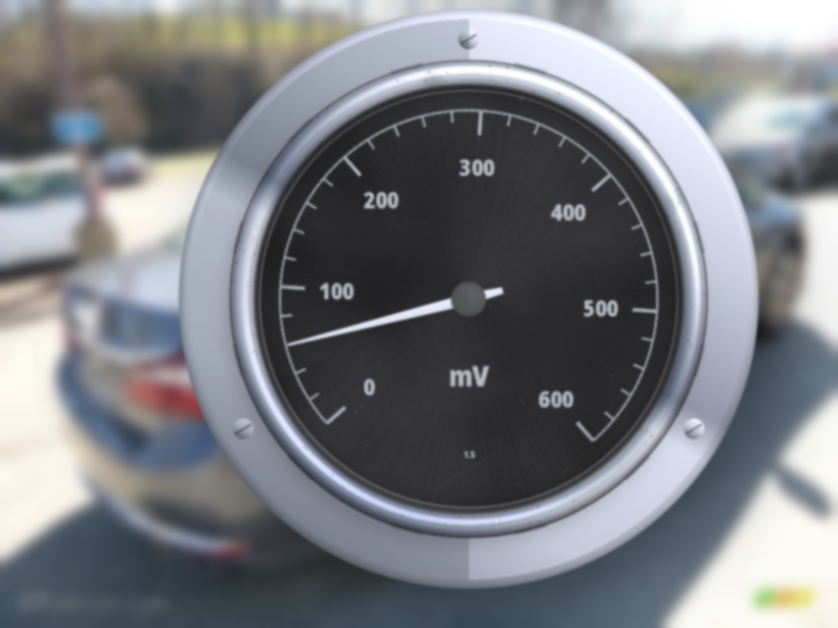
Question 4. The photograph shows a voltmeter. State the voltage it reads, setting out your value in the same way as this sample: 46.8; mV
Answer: 60; mV
